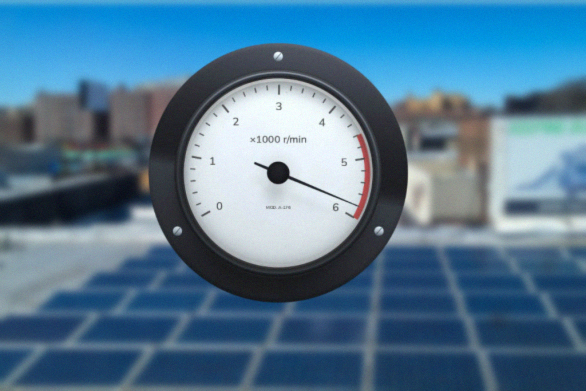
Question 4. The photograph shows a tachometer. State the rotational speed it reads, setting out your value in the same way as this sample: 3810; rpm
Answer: 5800; rpm
